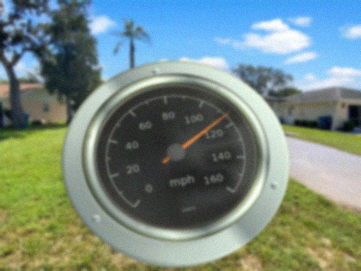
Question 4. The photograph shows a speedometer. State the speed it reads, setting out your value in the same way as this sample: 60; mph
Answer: 115; mph
